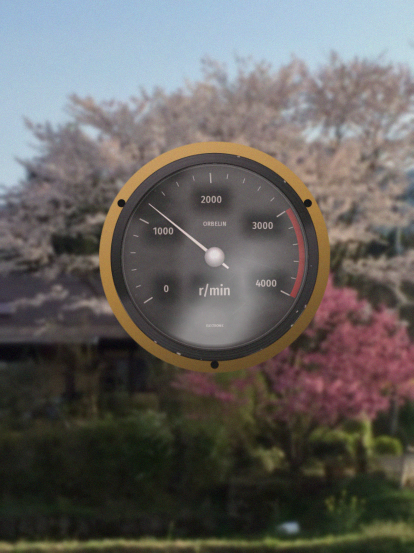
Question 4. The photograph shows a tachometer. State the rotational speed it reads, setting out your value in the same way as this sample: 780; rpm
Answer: 1200; rpm
